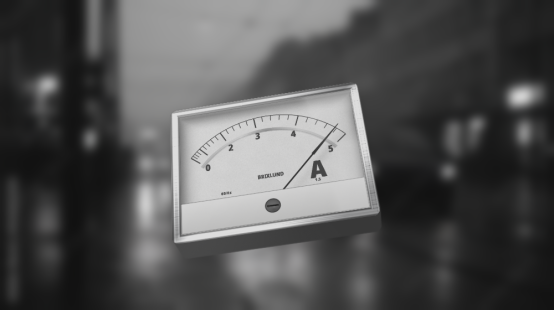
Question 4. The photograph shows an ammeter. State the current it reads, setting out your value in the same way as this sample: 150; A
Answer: 4.8; A
